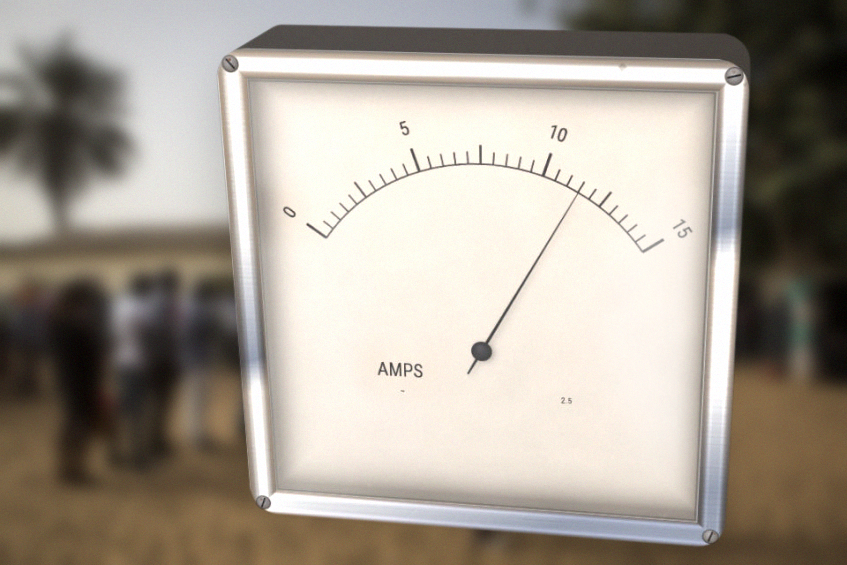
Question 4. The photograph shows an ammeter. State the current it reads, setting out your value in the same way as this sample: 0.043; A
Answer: 11.5; A
